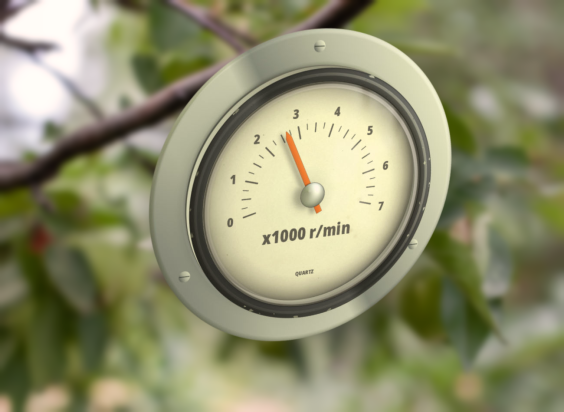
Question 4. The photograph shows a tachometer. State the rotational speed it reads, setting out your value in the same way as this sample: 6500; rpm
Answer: 2625; rpm
